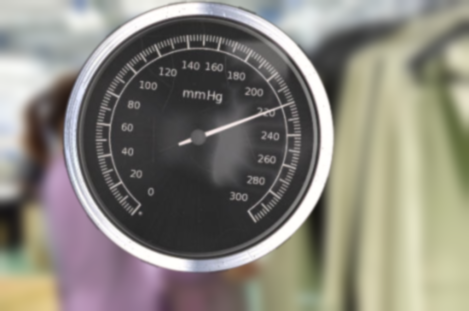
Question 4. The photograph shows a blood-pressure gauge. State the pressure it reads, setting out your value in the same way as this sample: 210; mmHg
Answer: 220; mmHg
